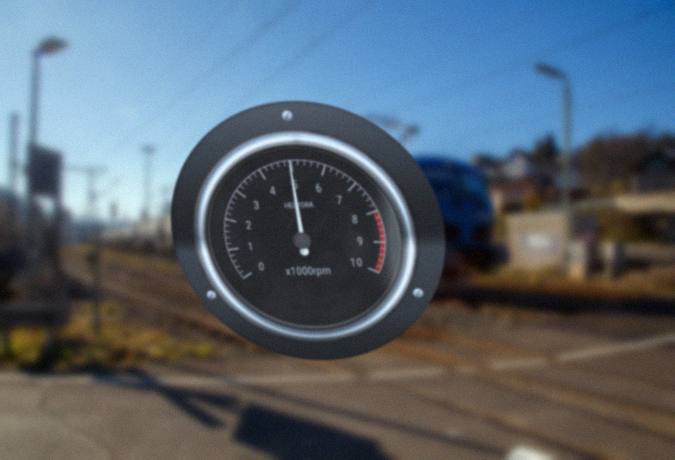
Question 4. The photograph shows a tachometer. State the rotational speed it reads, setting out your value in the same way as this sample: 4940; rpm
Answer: 5000; rpm
